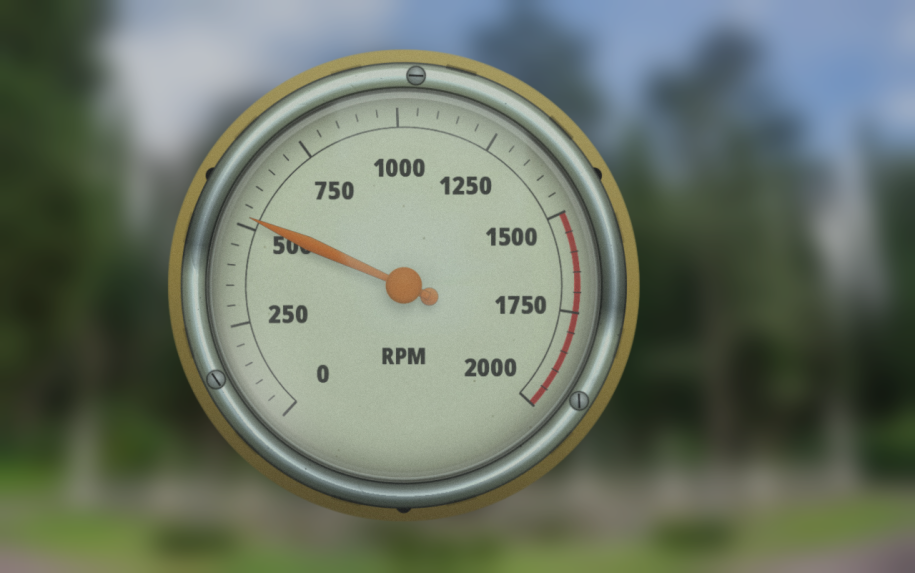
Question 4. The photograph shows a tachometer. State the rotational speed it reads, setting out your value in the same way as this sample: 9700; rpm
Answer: 525; rpm
